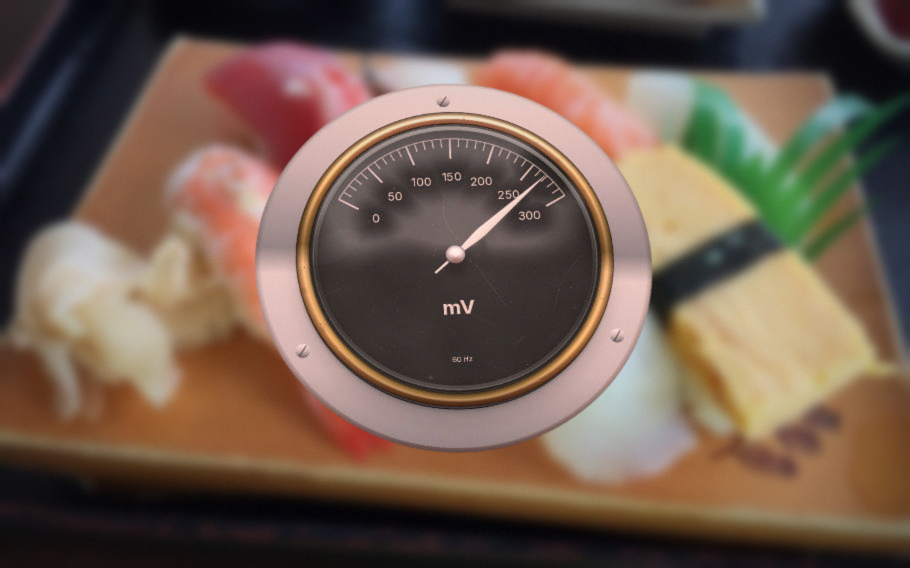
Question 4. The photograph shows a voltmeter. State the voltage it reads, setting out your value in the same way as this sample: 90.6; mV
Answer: 270; mV
